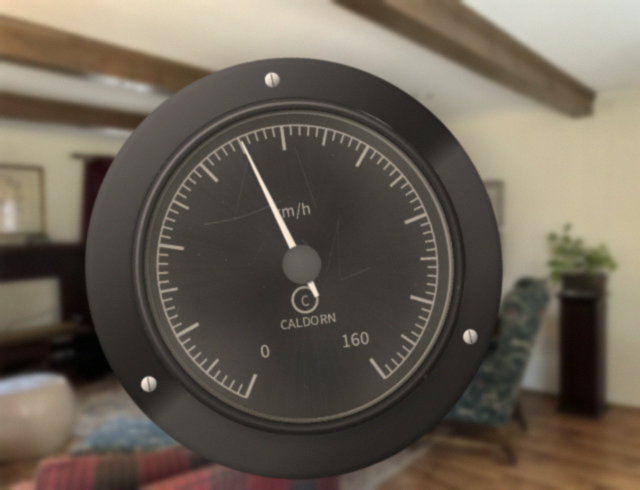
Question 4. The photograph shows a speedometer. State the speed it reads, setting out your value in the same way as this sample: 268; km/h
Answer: 70; km/h
